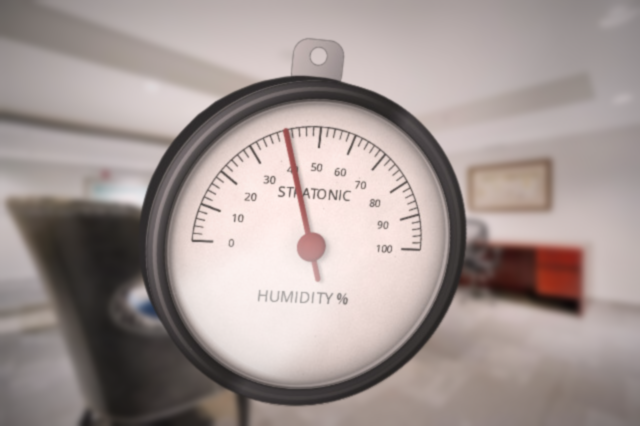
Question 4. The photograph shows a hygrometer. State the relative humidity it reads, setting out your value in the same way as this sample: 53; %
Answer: 40; %
